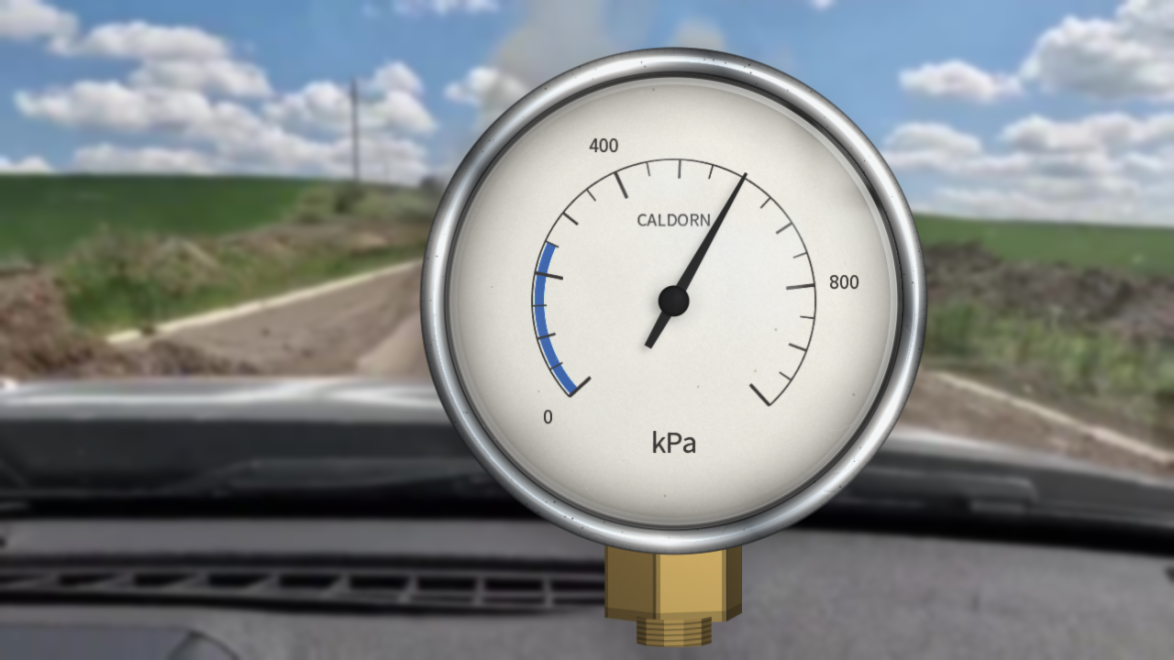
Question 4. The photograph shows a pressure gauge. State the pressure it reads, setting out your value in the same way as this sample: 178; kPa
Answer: 600; kPa
